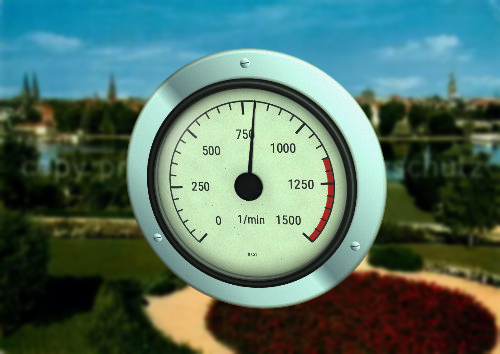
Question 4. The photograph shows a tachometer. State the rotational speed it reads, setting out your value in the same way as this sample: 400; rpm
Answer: 800; rpm
